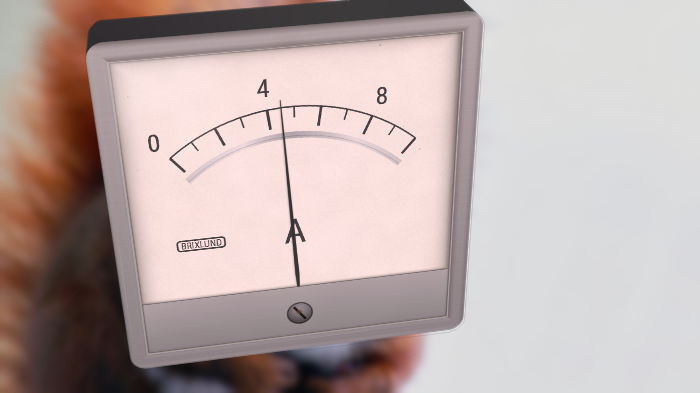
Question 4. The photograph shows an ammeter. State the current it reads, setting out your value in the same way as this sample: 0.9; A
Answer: 4.5; A
